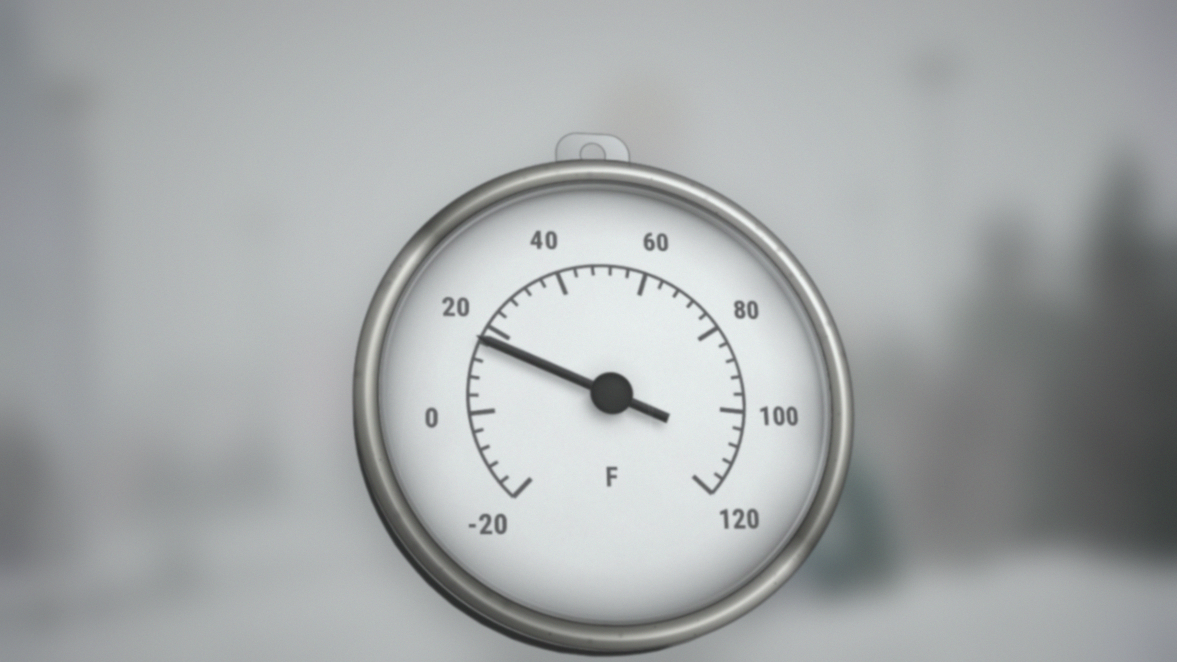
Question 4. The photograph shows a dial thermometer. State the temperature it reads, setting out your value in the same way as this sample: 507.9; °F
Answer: 16; °F
